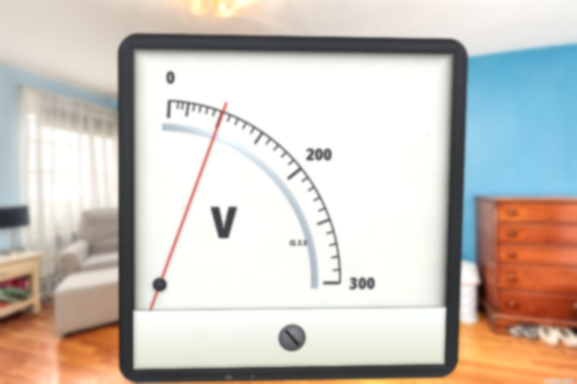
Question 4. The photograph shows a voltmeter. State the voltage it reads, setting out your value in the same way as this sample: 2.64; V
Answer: 100; V
